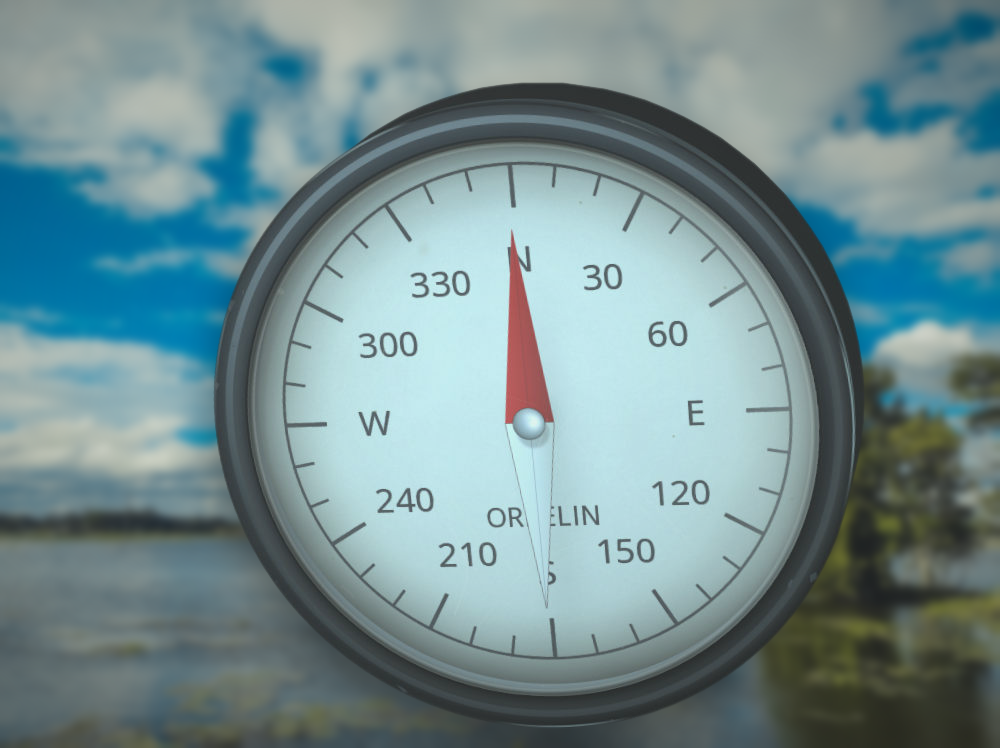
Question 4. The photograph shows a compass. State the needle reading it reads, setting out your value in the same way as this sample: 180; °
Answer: 0; °
